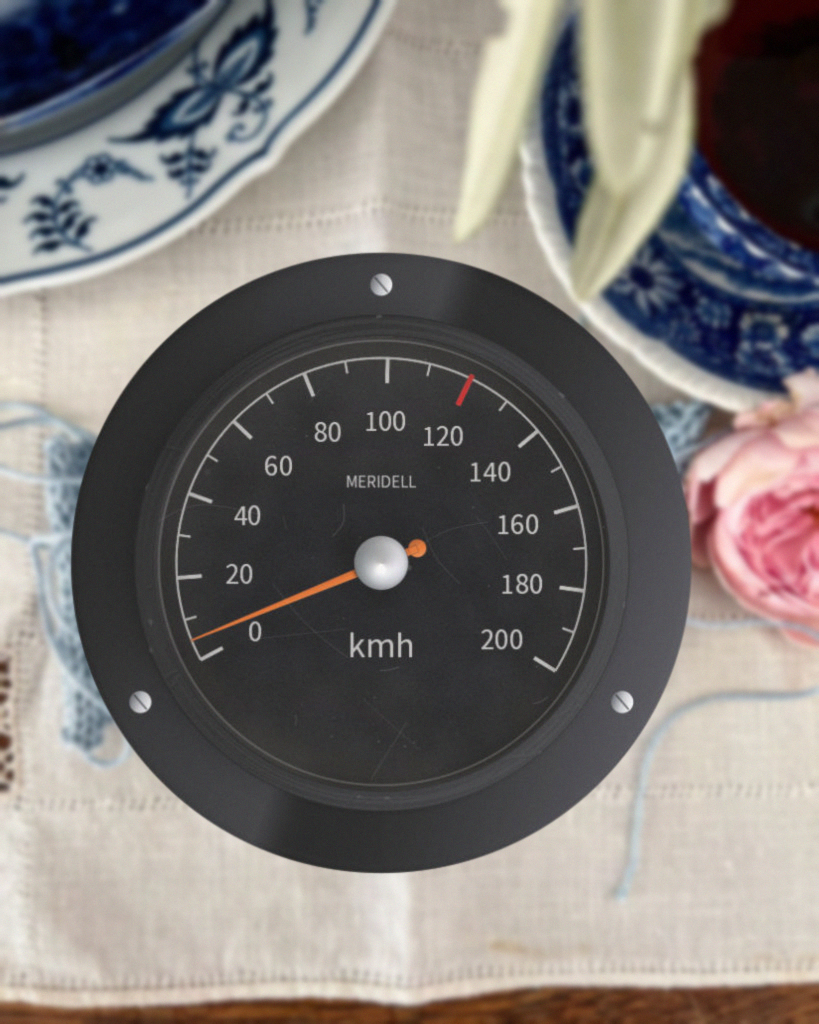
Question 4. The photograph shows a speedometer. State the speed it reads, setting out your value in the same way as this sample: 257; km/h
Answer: 5; km/h
